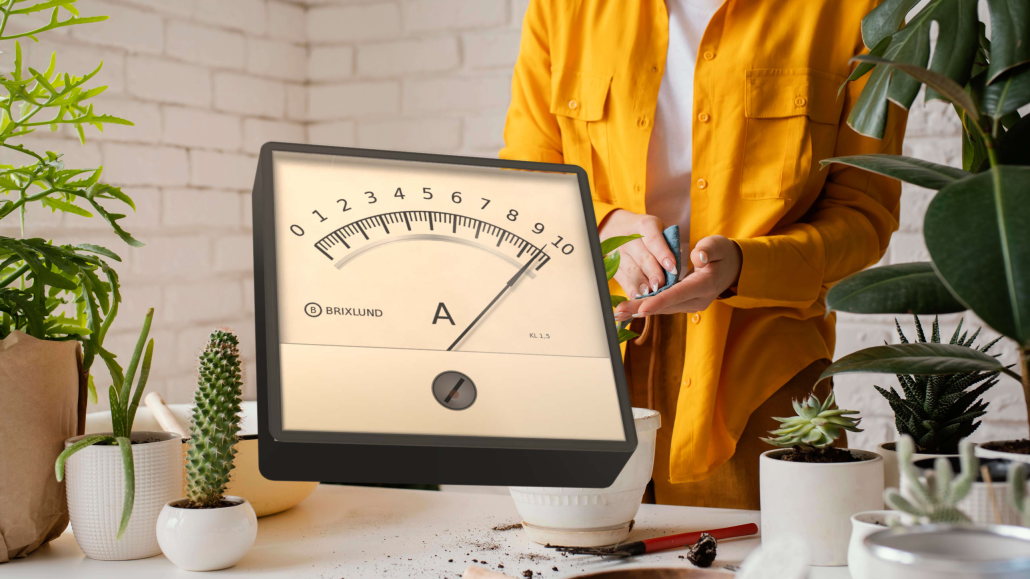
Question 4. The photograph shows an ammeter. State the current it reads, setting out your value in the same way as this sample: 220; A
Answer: 9.6; A
